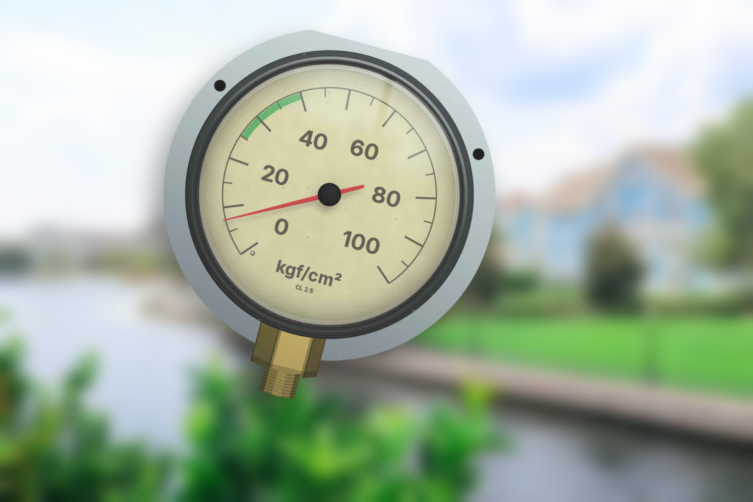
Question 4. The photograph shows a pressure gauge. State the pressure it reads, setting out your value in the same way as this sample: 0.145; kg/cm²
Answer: 7.5; kg/cm²
